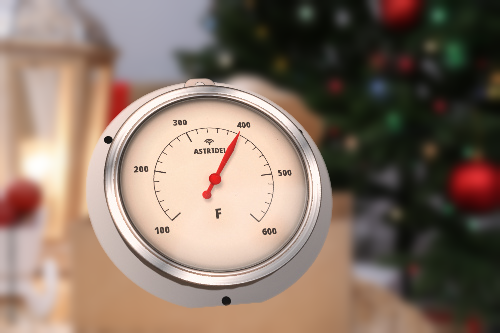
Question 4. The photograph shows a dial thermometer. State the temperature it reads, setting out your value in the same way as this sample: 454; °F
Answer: 400; °F
